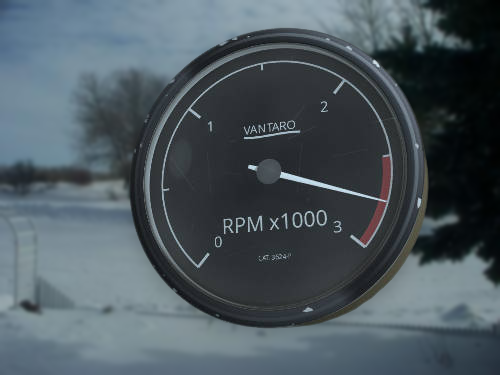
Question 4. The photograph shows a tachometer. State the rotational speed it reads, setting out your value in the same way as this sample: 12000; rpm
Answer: 2750; rpm
